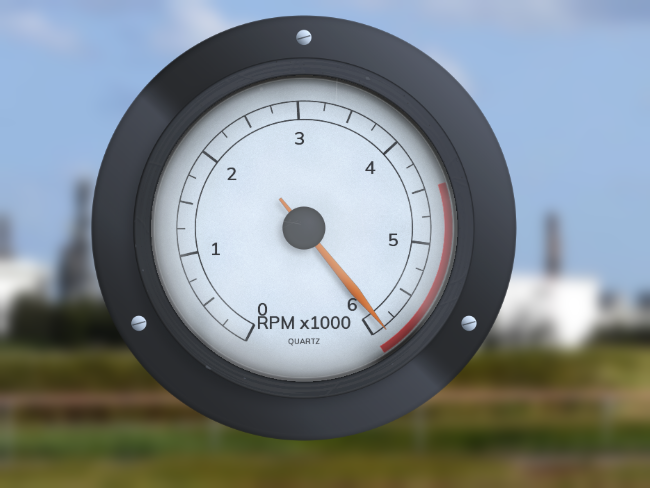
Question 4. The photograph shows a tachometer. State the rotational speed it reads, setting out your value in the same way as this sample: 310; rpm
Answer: 5875; rpm
